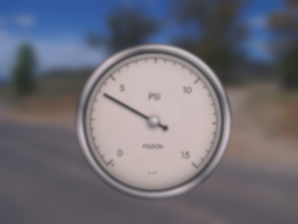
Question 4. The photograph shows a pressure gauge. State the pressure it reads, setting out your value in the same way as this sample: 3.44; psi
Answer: 4; psi
